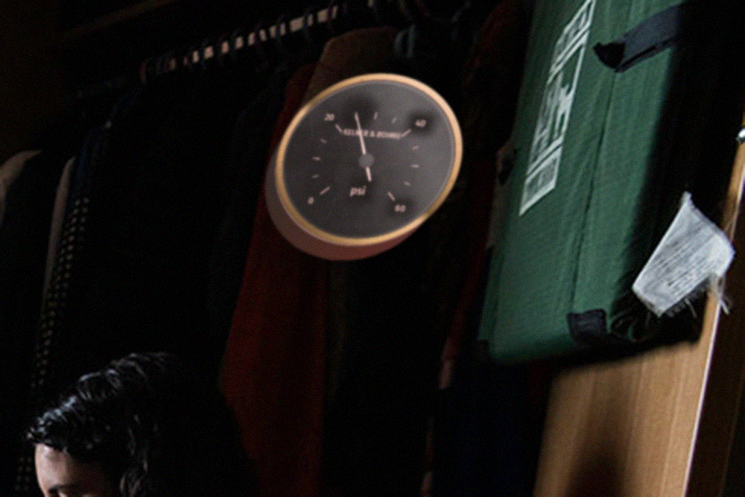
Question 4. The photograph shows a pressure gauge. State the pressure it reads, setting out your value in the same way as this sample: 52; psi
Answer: 25; psi
